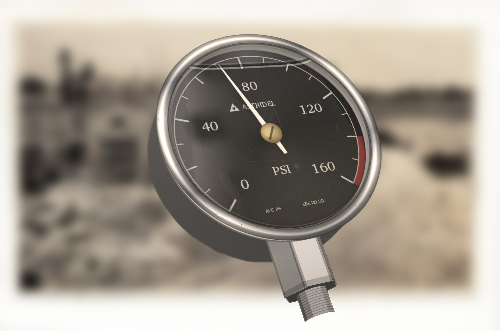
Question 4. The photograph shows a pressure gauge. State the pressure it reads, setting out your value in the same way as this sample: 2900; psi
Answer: 70; psi
